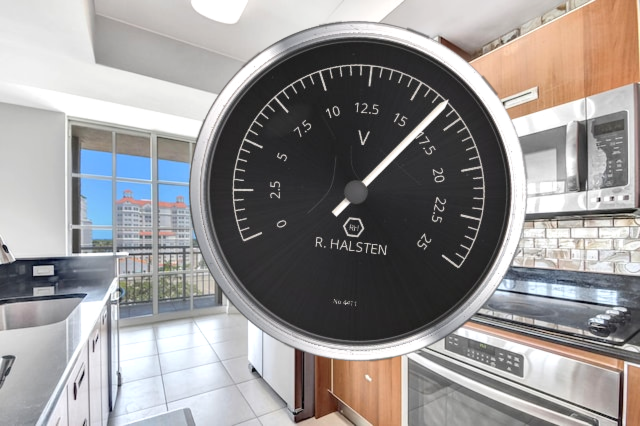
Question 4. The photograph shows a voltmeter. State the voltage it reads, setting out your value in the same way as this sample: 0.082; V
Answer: 16.5; V
